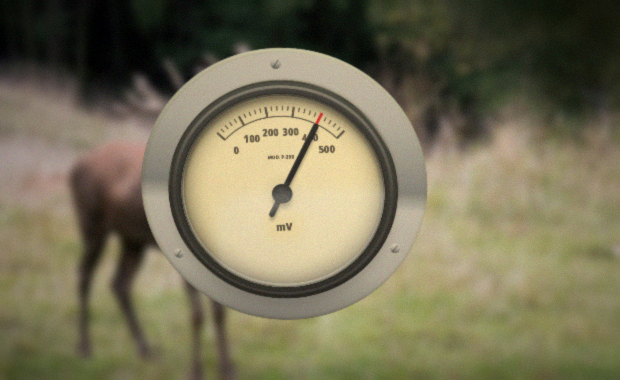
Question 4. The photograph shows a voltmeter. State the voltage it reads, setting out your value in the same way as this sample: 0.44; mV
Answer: 400; mV
